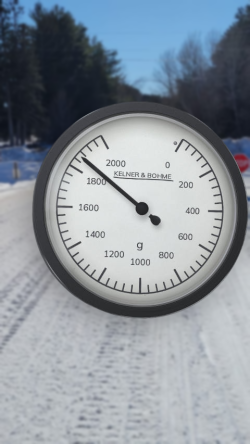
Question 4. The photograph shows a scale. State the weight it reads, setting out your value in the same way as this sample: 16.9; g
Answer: 1860; g
